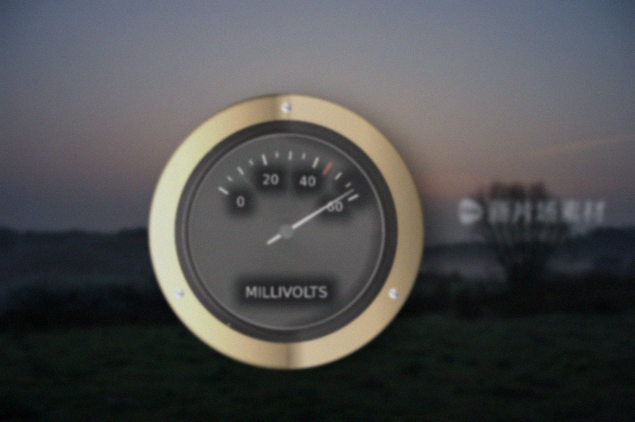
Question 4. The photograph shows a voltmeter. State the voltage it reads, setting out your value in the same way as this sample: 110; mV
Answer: 57.5; mV
